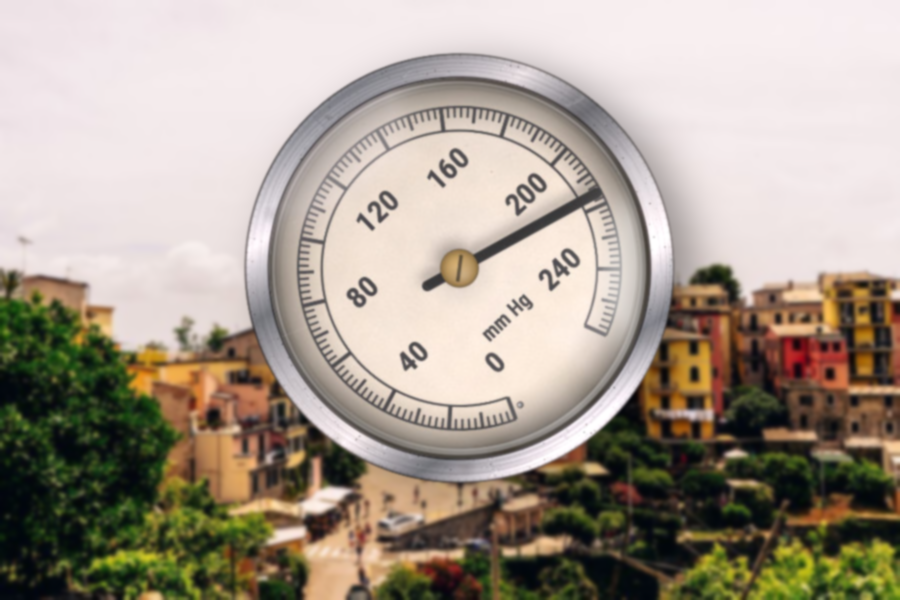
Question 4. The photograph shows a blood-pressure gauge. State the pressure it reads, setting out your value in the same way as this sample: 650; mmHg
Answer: 216; mmHg
